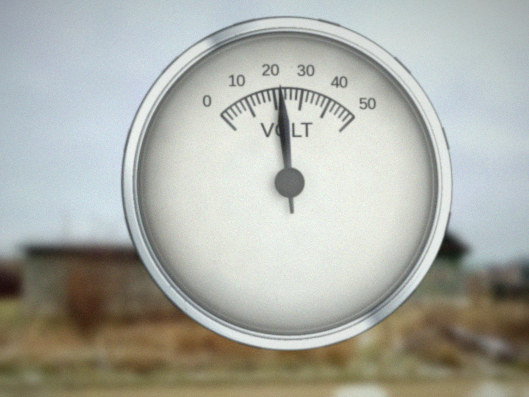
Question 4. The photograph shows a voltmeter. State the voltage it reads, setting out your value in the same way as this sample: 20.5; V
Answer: 22; V
